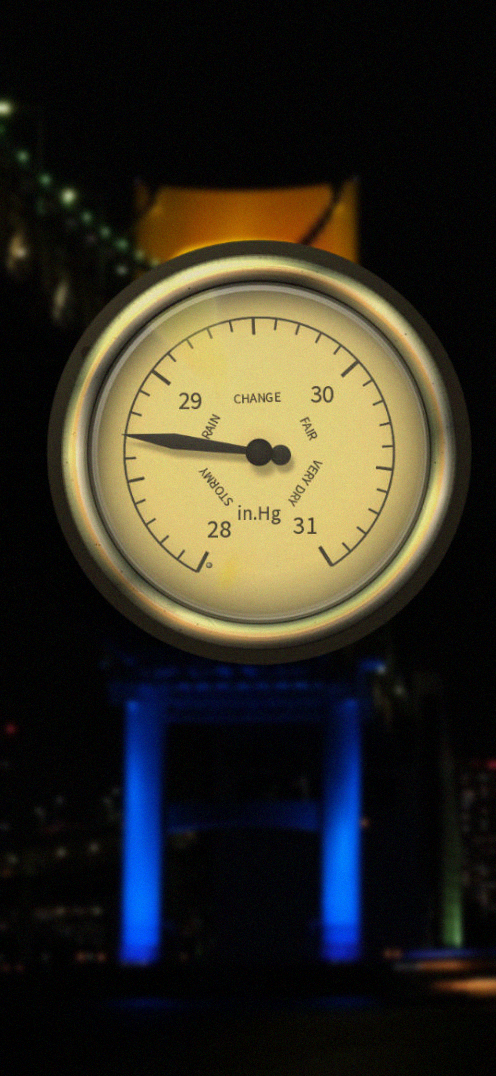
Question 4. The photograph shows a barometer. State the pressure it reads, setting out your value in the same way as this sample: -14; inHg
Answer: 28.7; inHg
